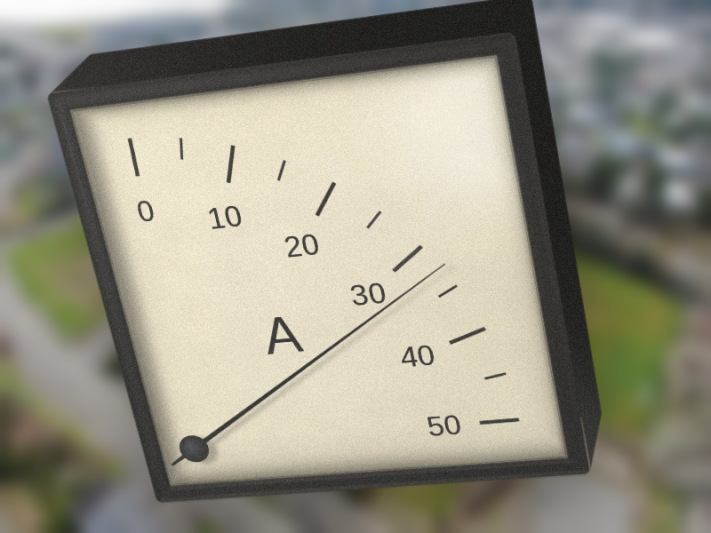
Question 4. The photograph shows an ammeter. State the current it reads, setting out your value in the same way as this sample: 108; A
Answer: 32.5; A
